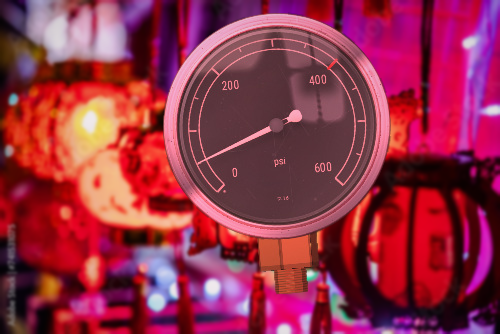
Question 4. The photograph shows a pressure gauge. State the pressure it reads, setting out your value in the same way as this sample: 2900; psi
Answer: 50; psi
